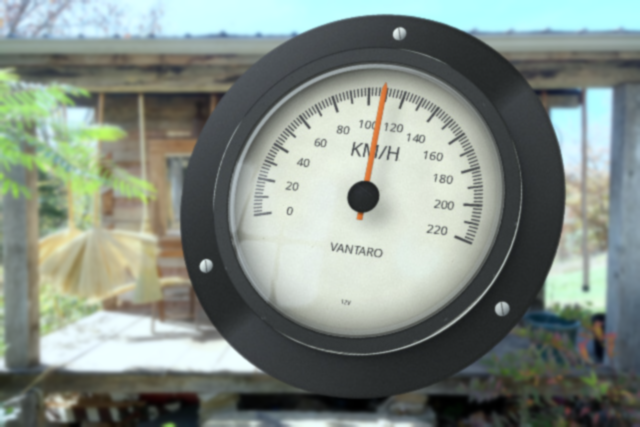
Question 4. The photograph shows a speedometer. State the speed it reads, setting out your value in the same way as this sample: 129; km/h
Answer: 110; km/h
